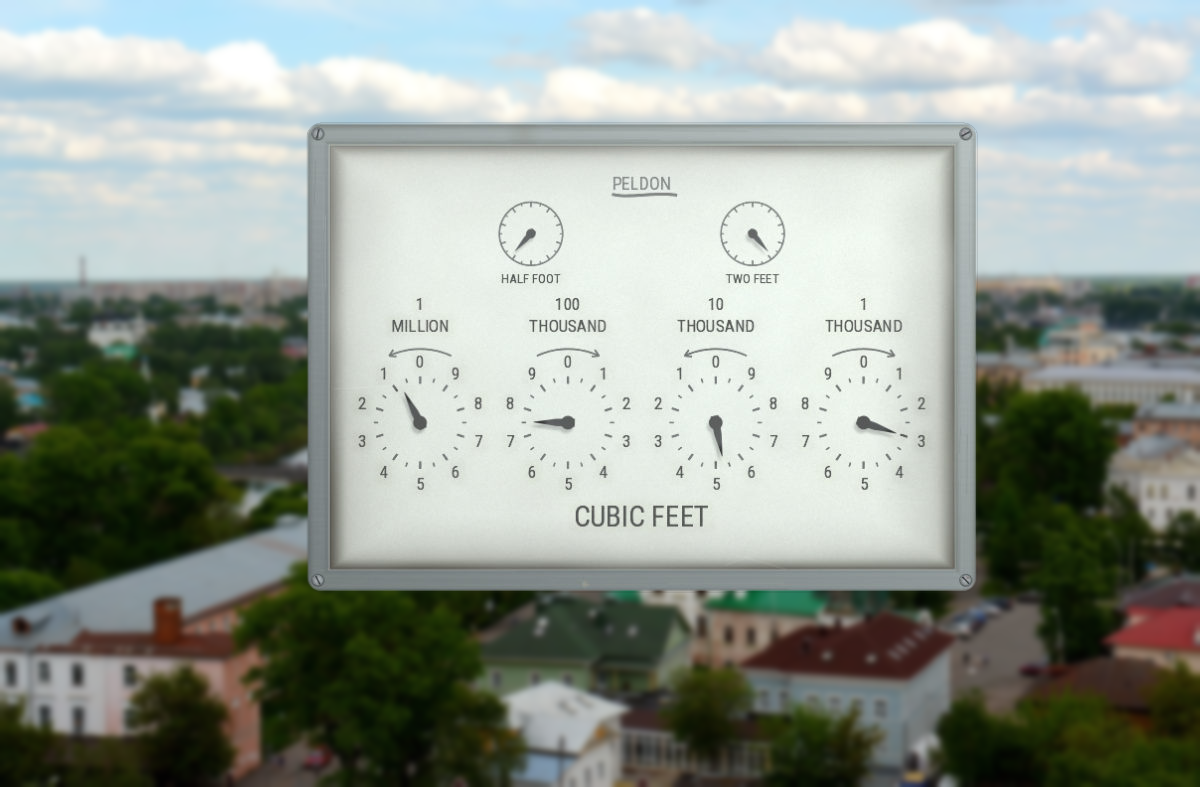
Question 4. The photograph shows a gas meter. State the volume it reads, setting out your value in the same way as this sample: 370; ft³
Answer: 75300; ft³
